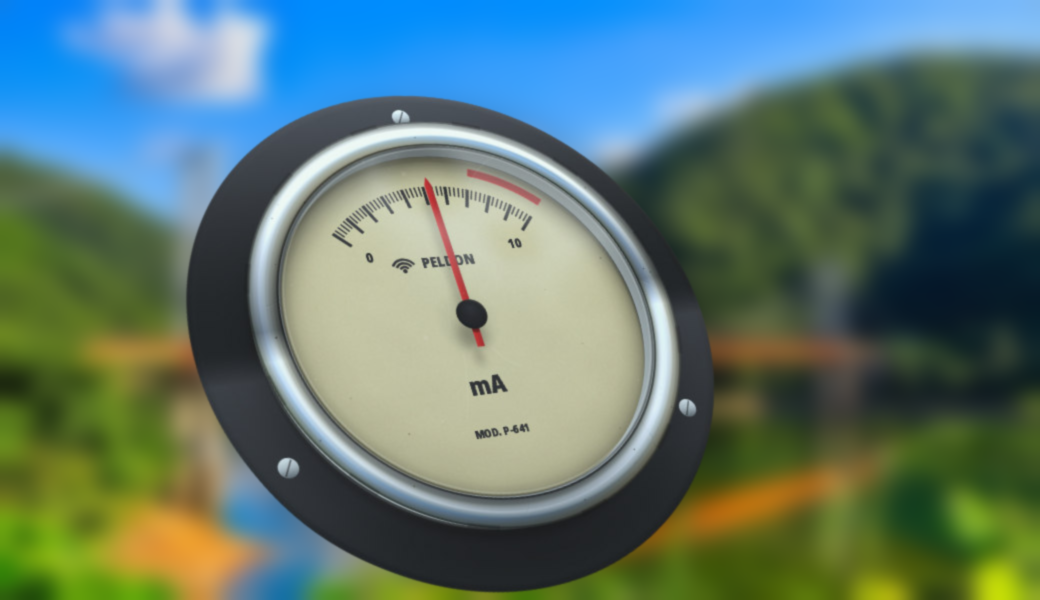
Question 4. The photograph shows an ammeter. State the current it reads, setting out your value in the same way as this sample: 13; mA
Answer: 5; mA
